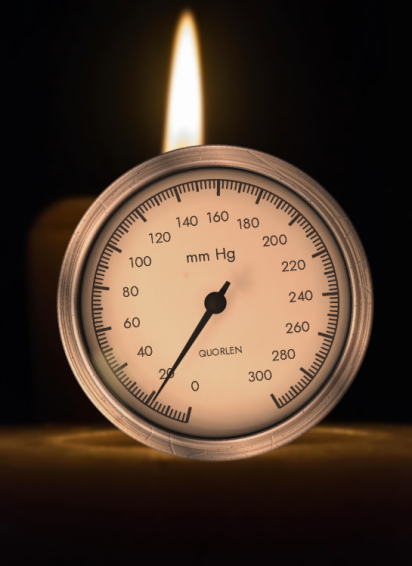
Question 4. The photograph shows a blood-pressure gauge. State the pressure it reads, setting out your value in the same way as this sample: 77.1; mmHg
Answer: 18; mmHg
